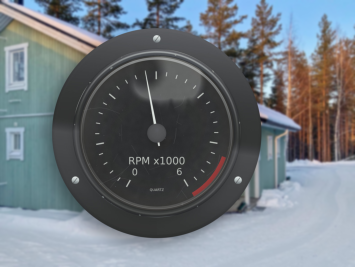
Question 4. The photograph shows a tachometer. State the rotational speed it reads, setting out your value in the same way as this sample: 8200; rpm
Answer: 2800; rpm
